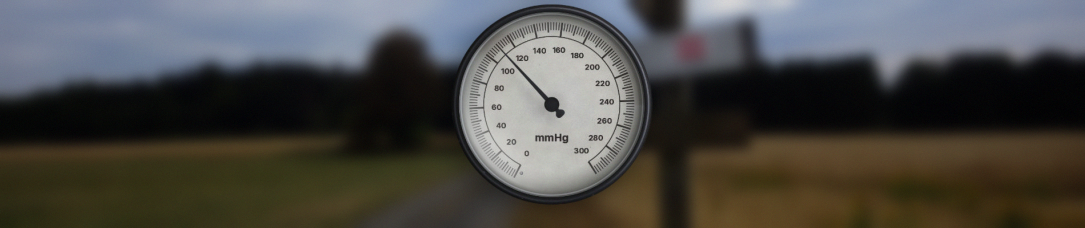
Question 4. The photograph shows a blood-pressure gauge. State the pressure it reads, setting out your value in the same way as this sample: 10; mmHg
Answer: 110; mmHg
